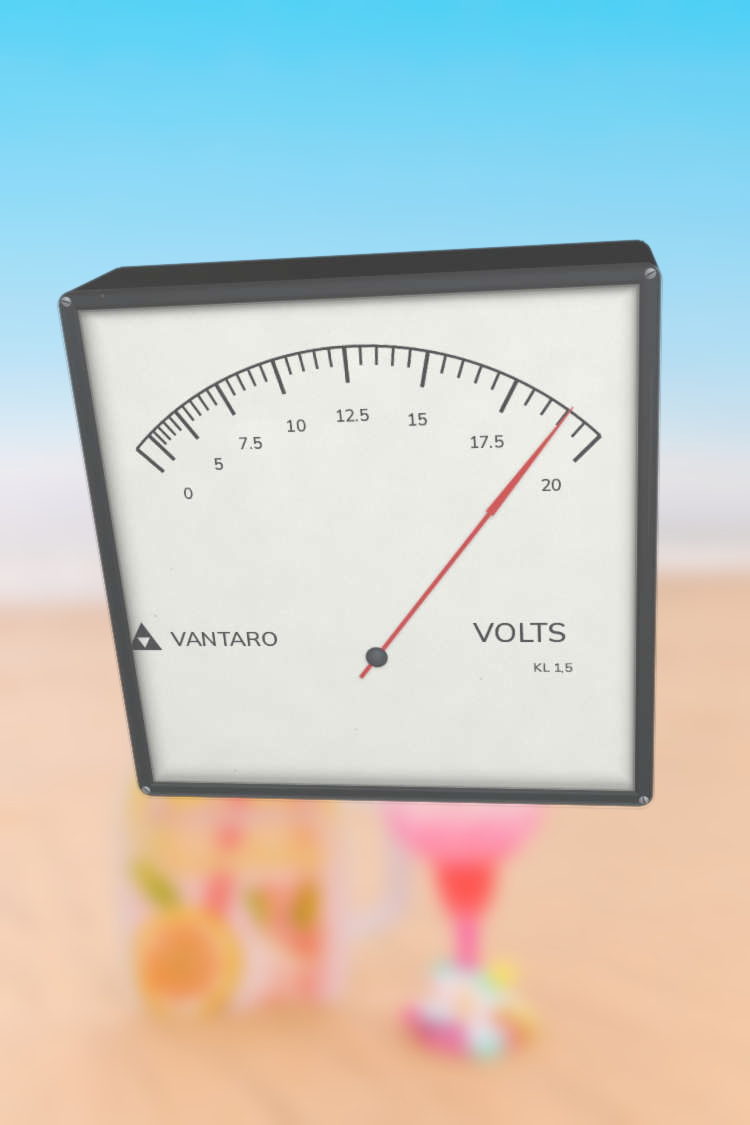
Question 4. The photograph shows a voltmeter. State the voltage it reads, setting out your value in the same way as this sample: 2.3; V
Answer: 19; V
